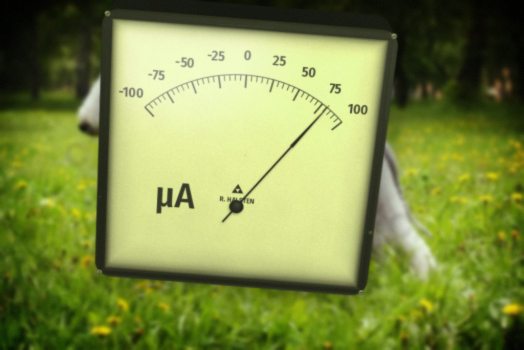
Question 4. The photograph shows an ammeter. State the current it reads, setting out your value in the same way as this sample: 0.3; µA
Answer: 80; µA
